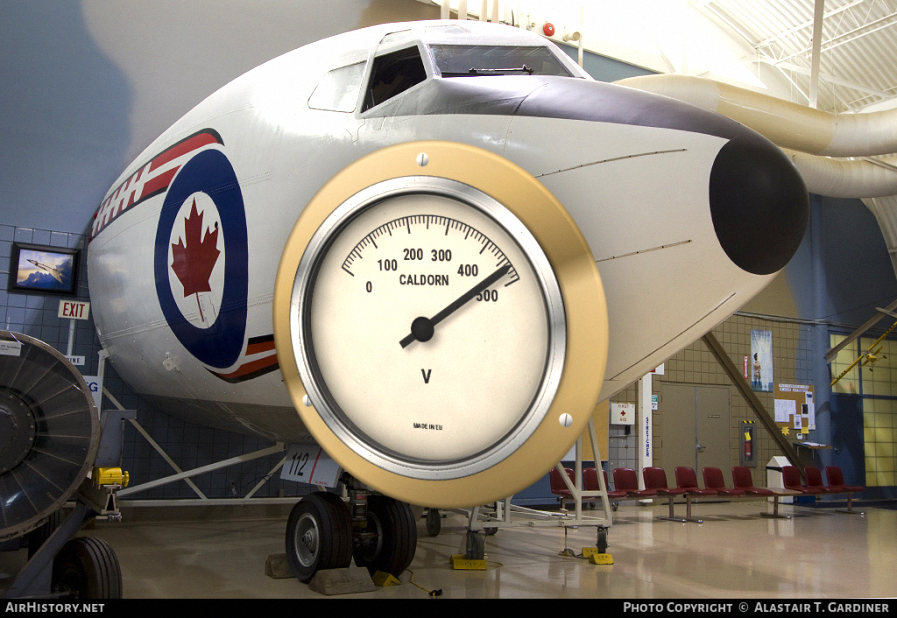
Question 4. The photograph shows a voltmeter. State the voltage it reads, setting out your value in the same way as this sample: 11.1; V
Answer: 470; V
